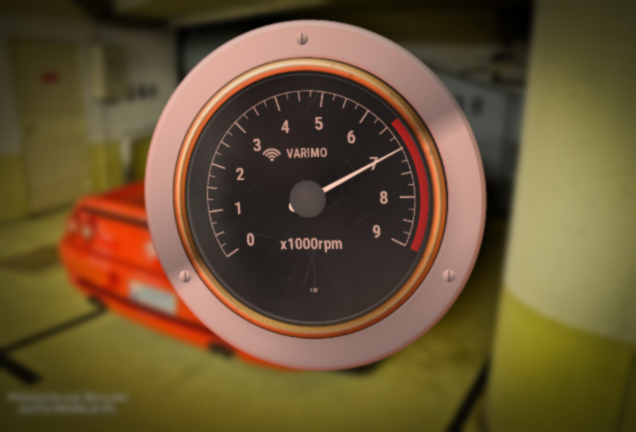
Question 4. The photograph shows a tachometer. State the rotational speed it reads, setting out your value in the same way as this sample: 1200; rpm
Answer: 7000; rpm
